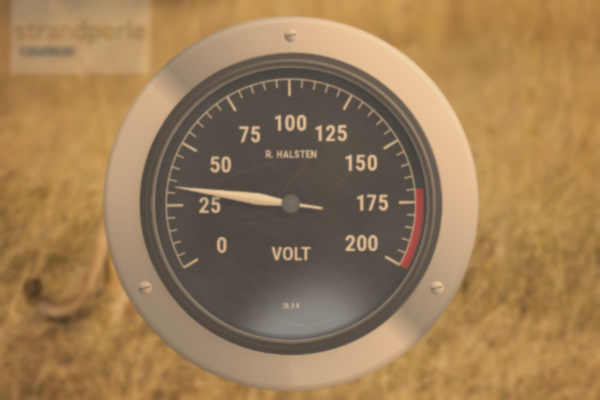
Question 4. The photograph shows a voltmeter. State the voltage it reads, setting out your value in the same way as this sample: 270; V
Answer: 32.5; V
